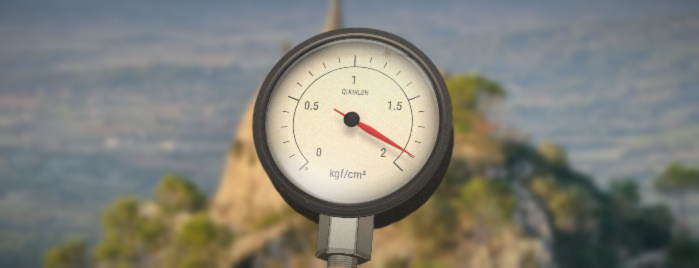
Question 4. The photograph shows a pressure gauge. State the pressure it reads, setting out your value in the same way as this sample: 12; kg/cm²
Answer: 1.9; kg/cm²
